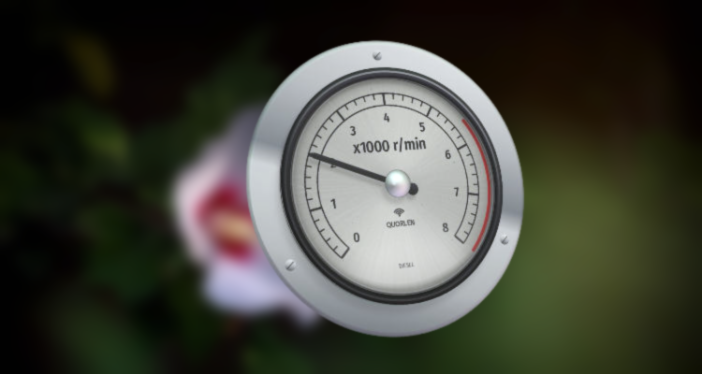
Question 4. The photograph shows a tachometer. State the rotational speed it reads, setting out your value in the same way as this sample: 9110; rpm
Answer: 2000; rpm
